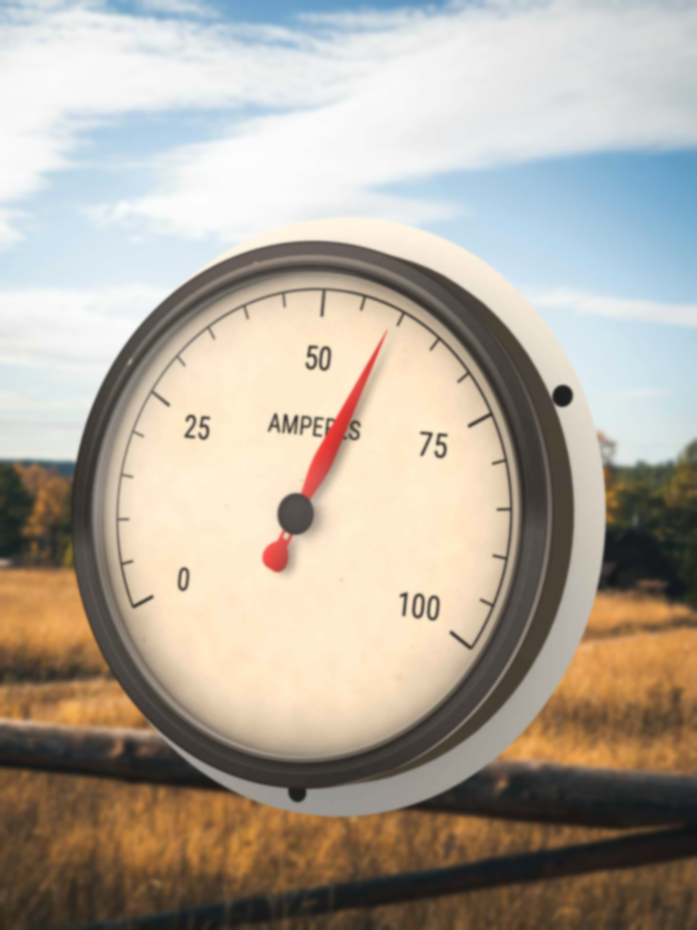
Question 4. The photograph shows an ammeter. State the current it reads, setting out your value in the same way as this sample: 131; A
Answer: 60; A
